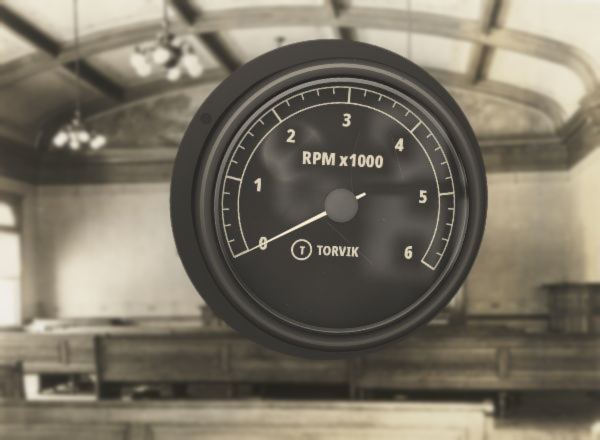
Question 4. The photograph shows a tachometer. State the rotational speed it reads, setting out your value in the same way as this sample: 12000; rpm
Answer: 0; rpm
